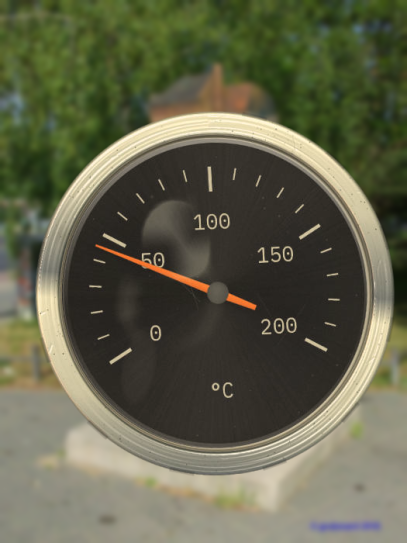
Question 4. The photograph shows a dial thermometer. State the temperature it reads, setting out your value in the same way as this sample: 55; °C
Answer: 45; °C
